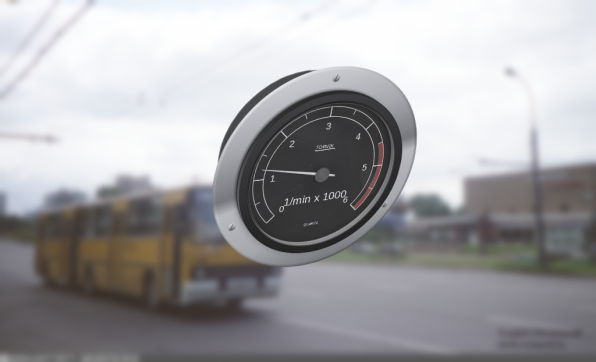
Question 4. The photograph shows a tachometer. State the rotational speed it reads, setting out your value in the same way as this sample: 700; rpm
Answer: 1250; rpm
